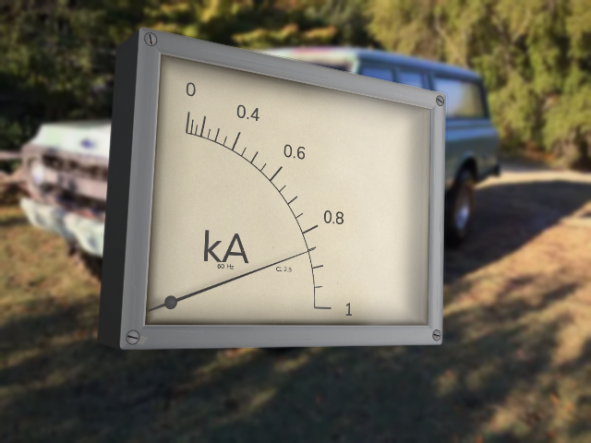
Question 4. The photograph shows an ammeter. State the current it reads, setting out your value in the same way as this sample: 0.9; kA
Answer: 0.85; kA
